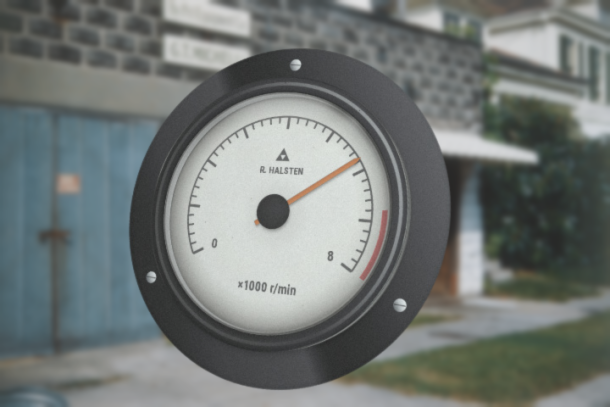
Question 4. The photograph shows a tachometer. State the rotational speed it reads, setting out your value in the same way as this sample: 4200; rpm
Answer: 5800; rpm
